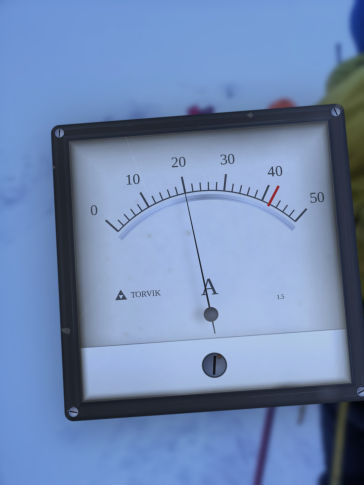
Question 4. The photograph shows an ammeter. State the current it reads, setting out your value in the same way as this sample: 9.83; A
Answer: 20; A
